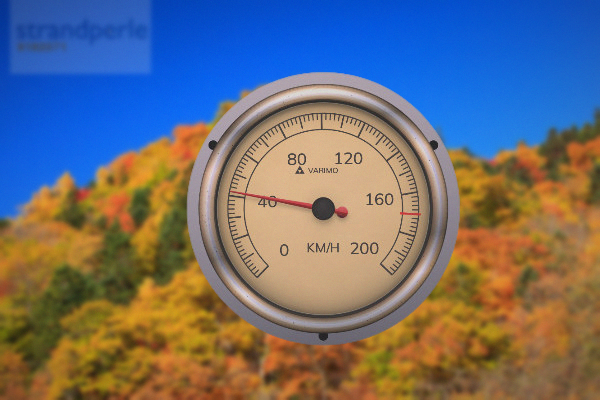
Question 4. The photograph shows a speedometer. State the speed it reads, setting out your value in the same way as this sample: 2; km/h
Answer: 42; km/h
